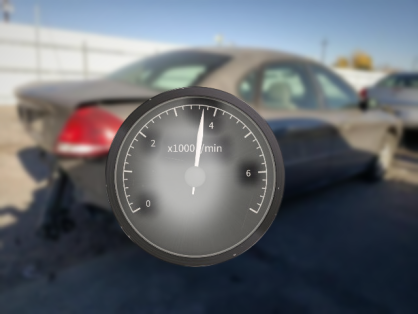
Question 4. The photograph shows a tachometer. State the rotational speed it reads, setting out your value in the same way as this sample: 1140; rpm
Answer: 3700; rpm
